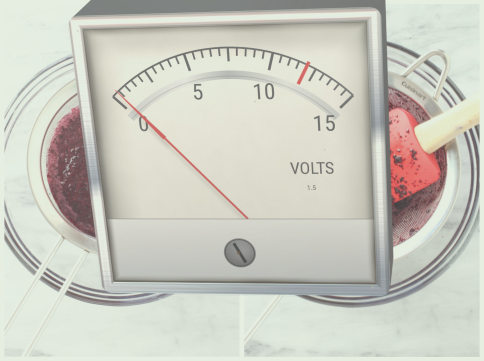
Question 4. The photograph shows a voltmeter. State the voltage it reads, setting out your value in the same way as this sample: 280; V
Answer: 0.5; V
